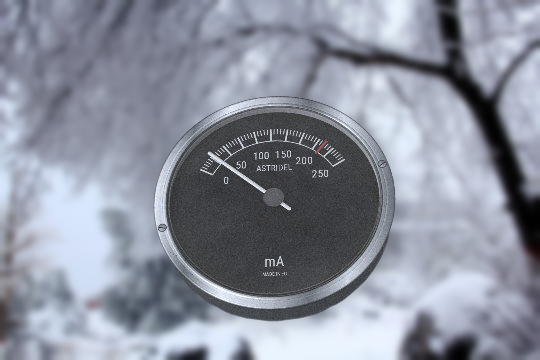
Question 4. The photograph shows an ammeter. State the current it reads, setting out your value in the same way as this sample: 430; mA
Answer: 25; mA
